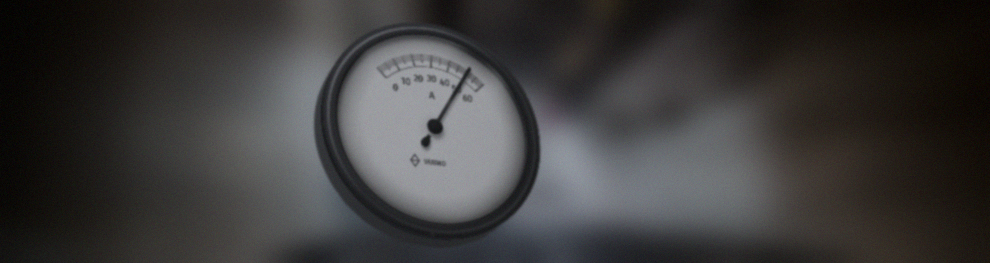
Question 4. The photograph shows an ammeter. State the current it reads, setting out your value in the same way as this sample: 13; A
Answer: 50; A
